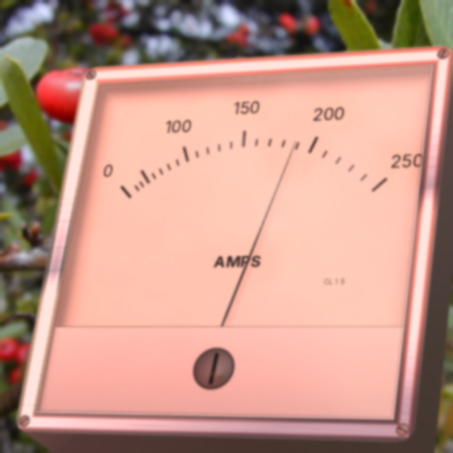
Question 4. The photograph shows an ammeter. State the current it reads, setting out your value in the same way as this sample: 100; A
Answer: 190; A
